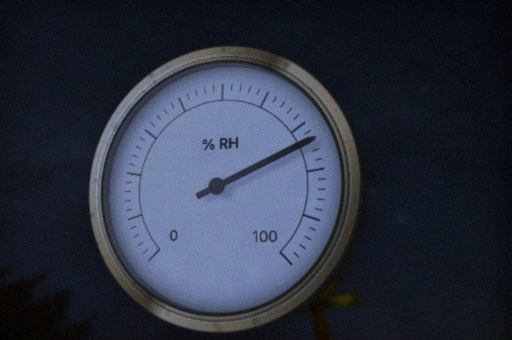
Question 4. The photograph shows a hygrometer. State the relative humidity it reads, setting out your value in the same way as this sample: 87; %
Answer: 74; %
